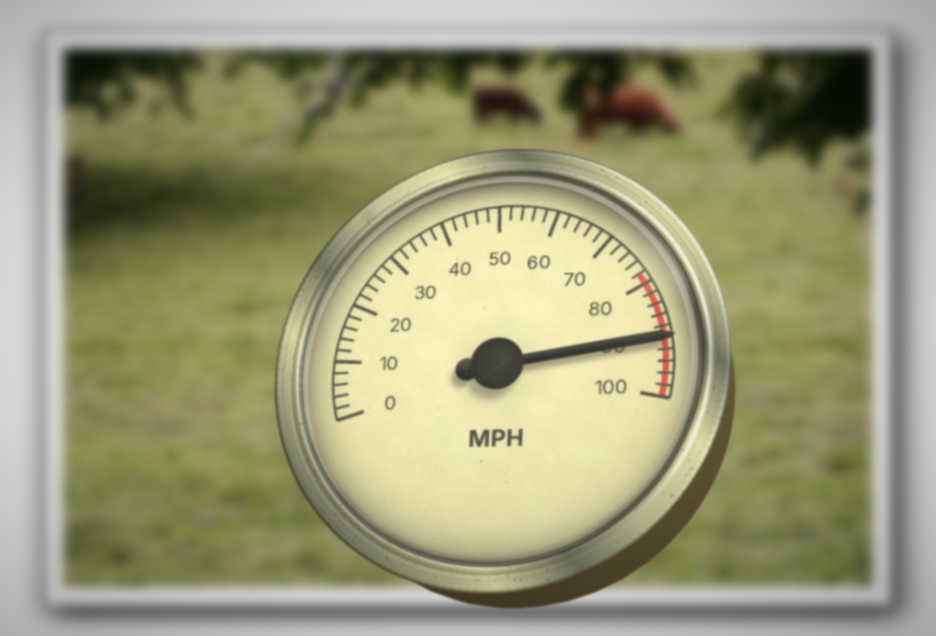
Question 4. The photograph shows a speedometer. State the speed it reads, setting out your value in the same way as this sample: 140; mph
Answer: 90; mph
